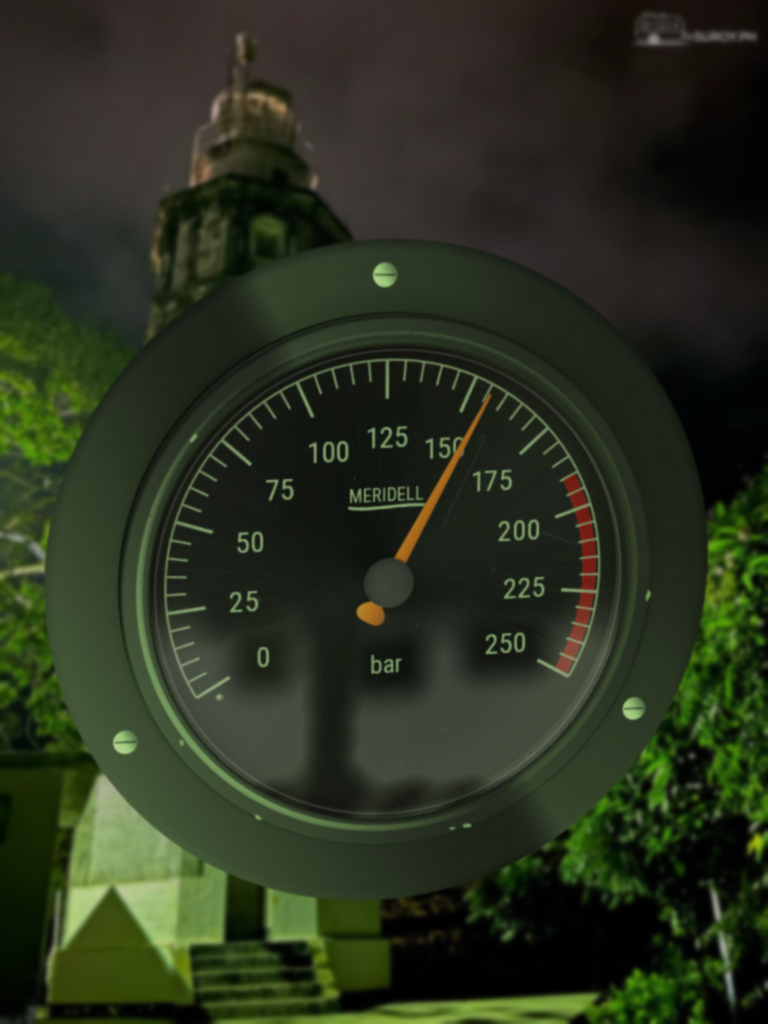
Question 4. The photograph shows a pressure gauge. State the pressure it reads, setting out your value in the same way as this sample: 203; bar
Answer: 155; bar
